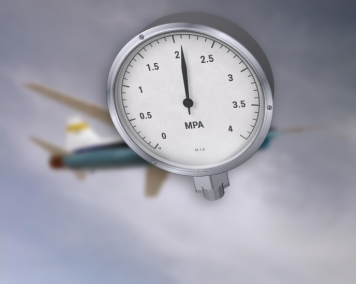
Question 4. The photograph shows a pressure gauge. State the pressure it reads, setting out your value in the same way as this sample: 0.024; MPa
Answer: 2.1; MPa
